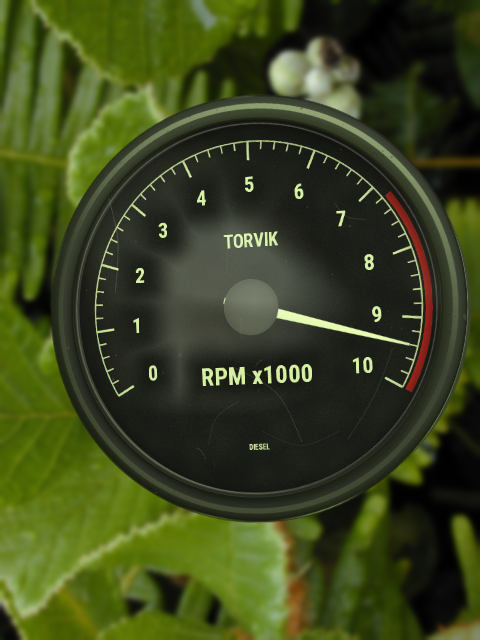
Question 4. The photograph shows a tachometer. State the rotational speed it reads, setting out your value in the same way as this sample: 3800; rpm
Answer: 9400; rpm
